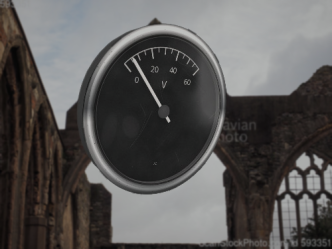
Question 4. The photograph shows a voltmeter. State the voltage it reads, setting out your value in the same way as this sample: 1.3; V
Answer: 5; V
